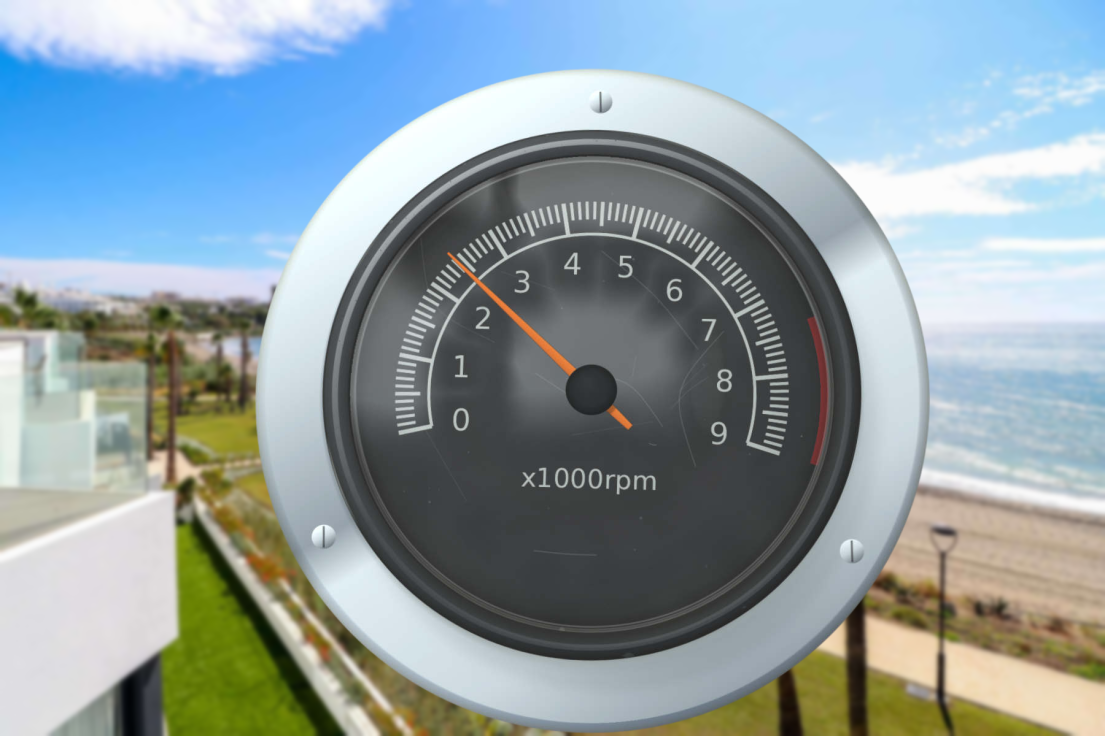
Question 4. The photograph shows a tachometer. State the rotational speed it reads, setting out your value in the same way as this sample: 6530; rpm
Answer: 2400; rpm
